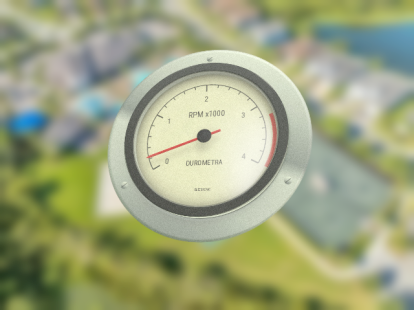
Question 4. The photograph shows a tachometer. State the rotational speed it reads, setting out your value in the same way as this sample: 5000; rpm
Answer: 200; rpm
